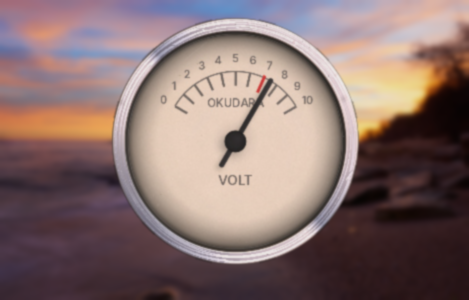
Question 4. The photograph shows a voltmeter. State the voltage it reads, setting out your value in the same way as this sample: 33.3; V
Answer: 7.5; V
